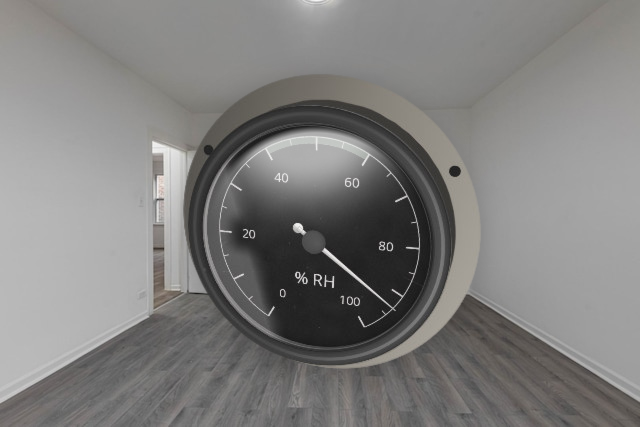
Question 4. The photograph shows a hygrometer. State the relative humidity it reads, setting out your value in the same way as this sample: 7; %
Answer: 92.5; %
